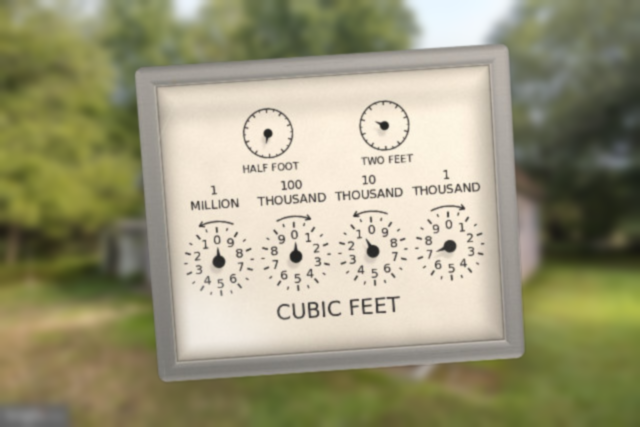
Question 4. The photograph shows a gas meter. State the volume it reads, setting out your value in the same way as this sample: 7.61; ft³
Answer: 700; ft³
